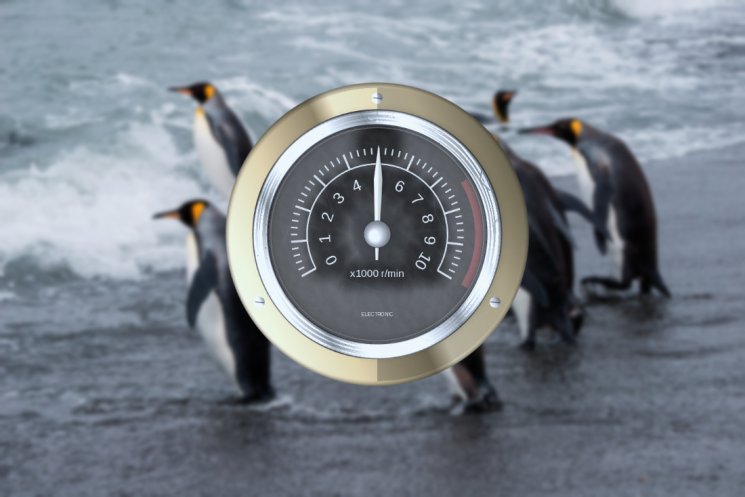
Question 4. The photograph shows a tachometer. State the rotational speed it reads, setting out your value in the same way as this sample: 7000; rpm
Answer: 5000; rpm
